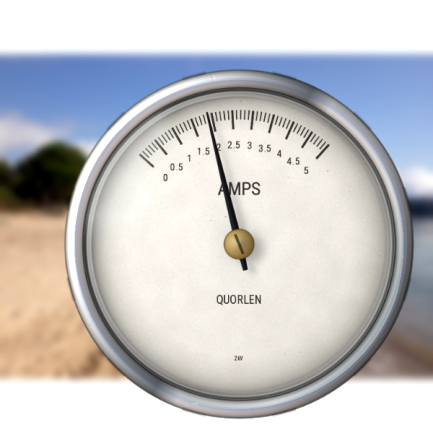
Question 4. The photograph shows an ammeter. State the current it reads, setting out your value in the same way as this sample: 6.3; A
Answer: 1.9; A
